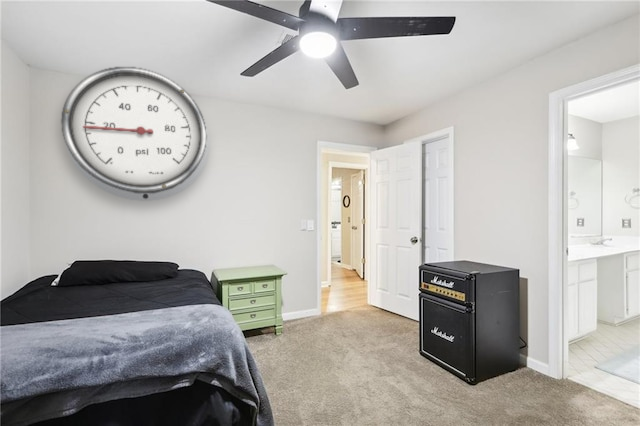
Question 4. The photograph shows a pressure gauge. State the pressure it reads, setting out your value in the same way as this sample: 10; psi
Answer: 17.5; psi
